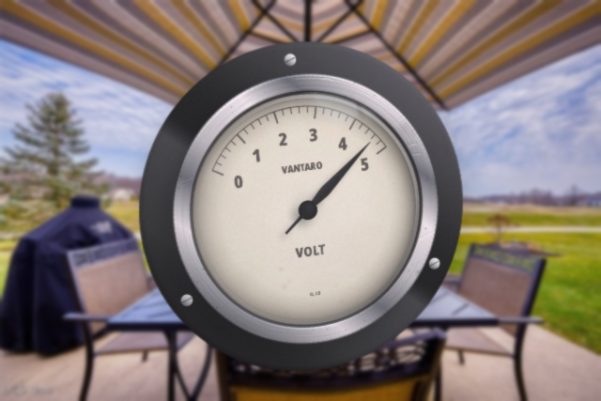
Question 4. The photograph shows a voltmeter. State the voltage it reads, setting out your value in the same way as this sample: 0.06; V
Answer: 4.6; V
